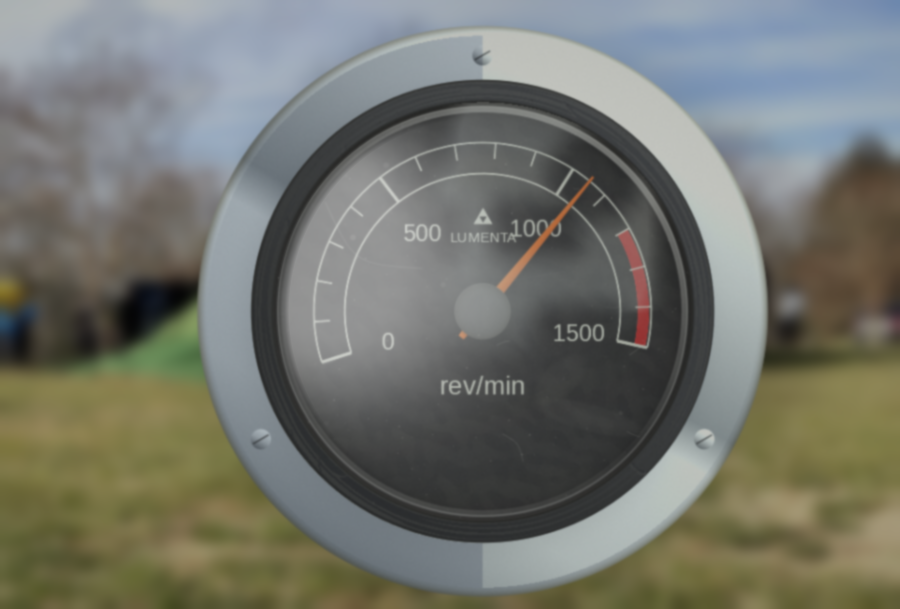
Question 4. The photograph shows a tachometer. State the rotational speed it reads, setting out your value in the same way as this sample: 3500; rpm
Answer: 1050; rpm
